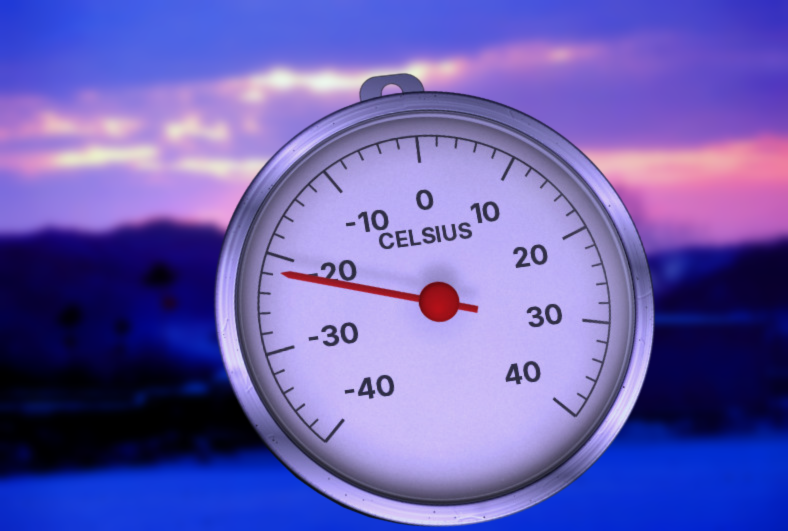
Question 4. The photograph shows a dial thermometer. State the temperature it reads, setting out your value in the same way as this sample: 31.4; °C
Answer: -22; °C
